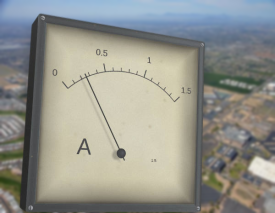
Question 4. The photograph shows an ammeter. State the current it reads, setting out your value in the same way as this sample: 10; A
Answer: 0.25; A
